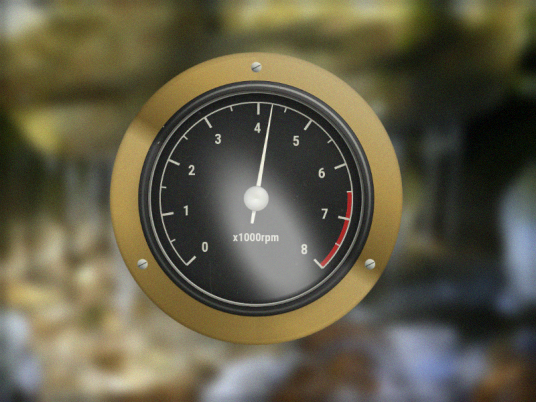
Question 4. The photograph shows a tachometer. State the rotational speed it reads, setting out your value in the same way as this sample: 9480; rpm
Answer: 4250; rpm
